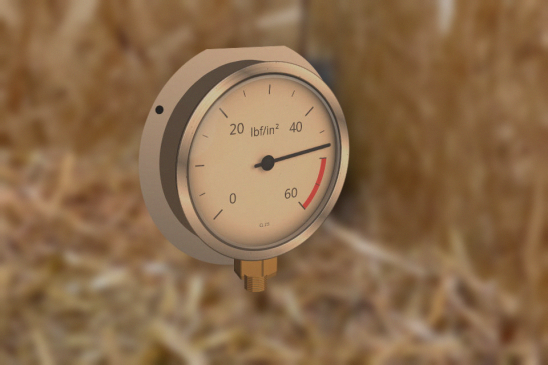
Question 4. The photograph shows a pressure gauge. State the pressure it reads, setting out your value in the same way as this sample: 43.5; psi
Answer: 47.5; psi
